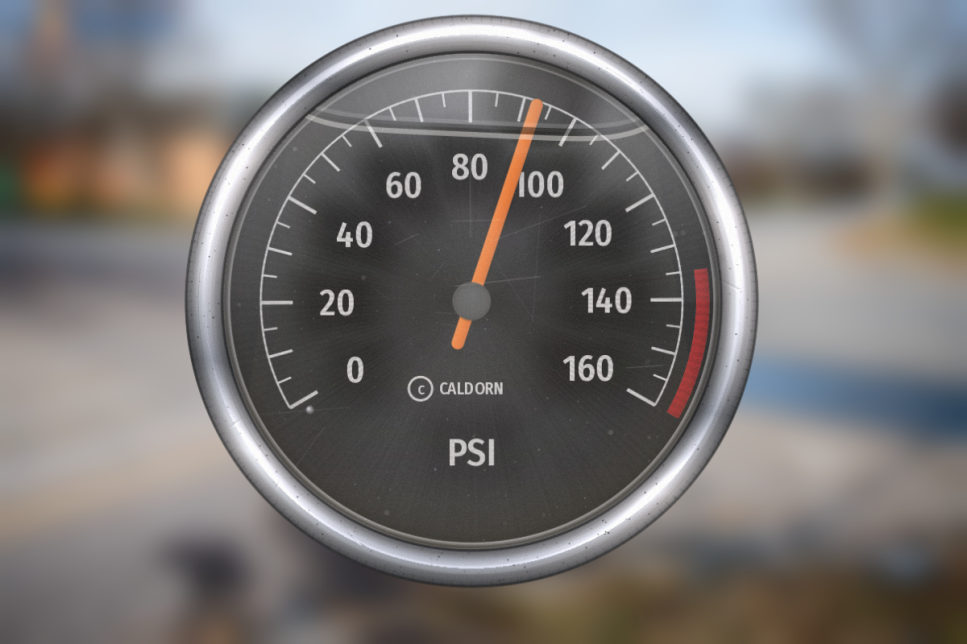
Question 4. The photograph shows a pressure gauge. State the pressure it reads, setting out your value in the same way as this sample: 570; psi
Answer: 92.5; psi
